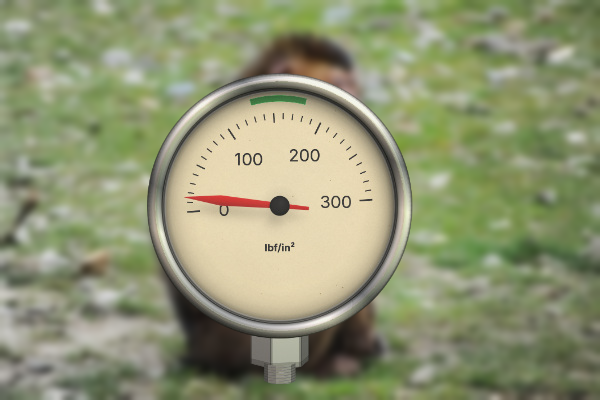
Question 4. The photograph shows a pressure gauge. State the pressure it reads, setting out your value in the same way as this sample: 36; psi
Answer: 15; psi
